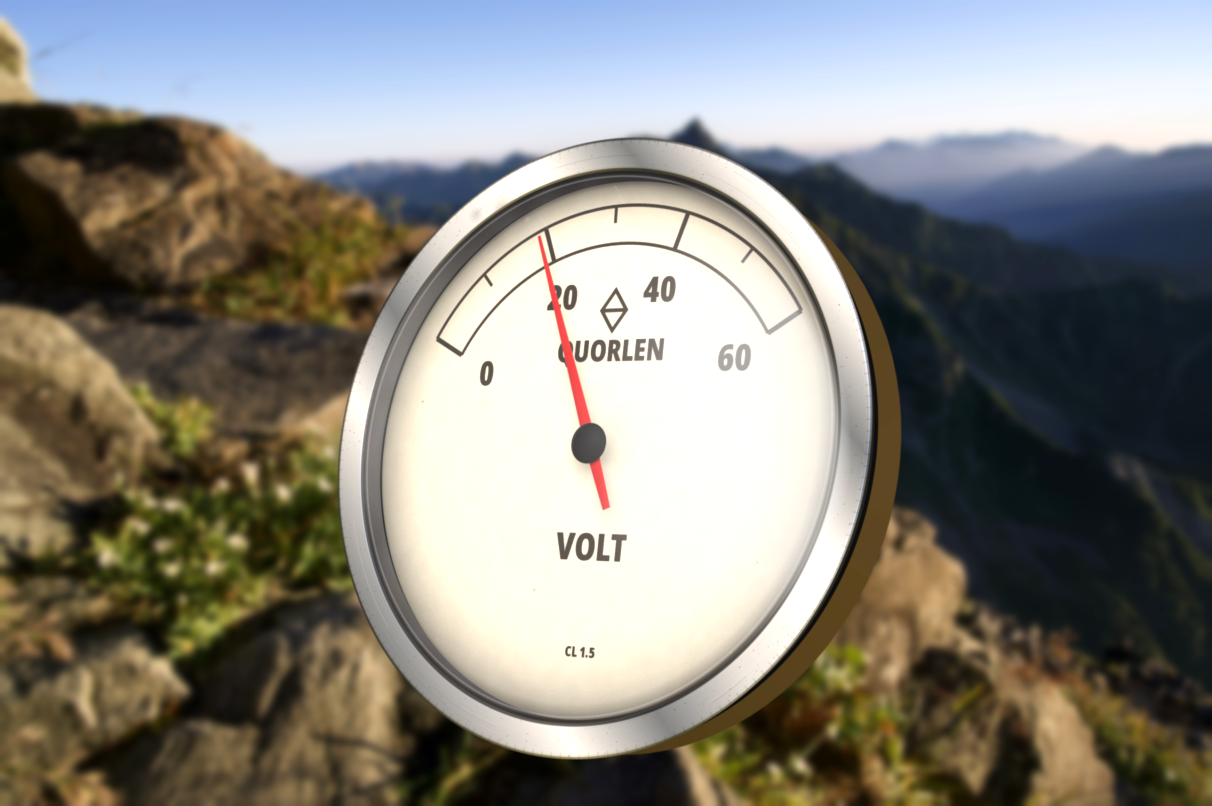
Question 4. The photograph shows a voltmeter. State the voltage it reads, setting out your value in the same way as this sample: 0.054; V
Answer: 20; V
